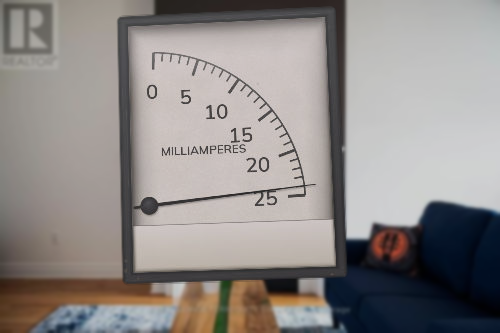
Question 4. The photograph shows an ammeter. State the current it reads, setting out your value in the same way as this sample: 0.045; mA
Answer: 24; mA
